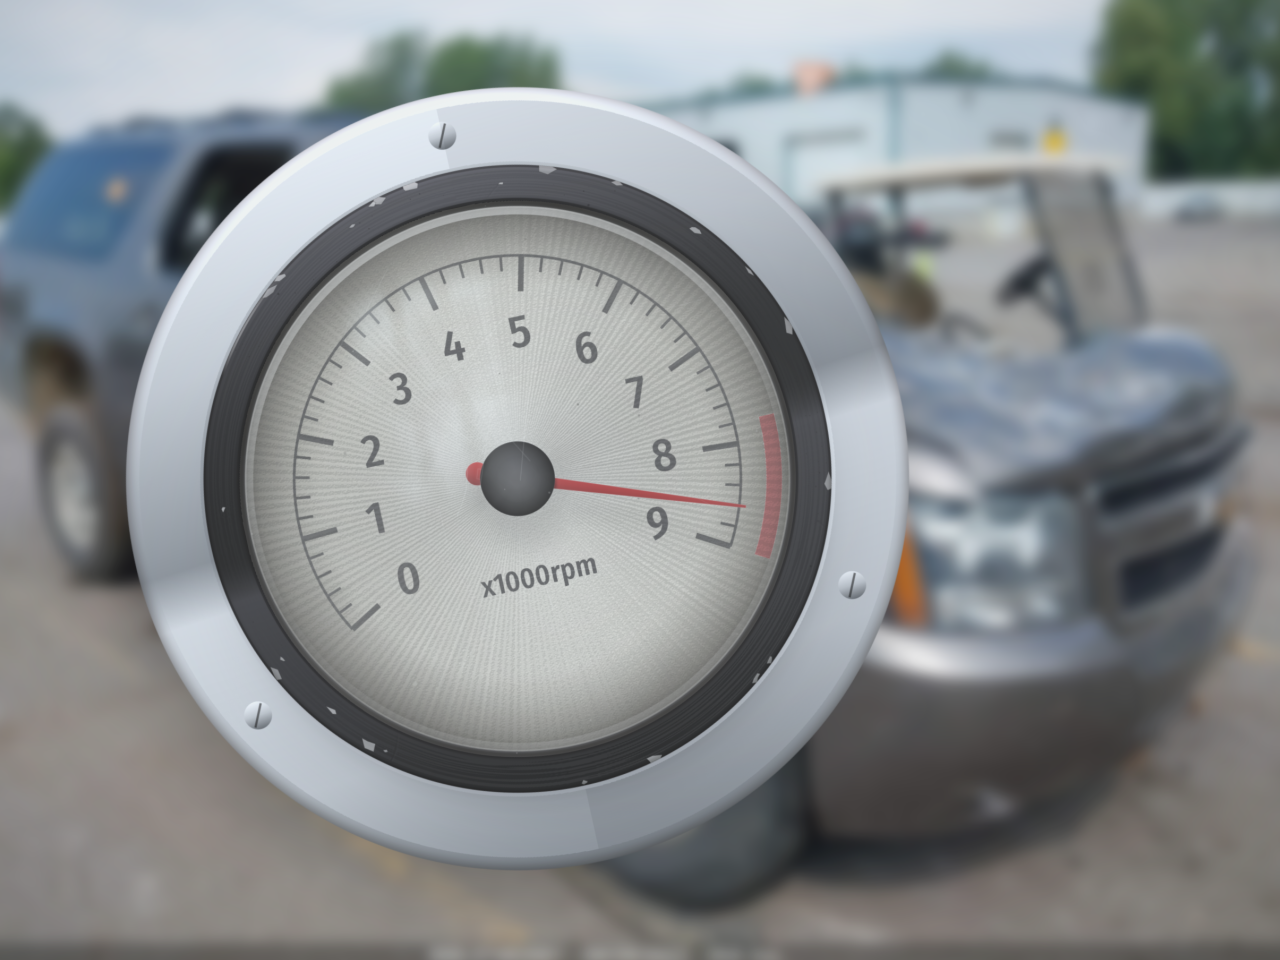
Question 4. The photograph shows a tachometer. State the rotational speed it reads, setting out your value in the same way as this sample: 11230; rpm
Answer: 8600; rpm
